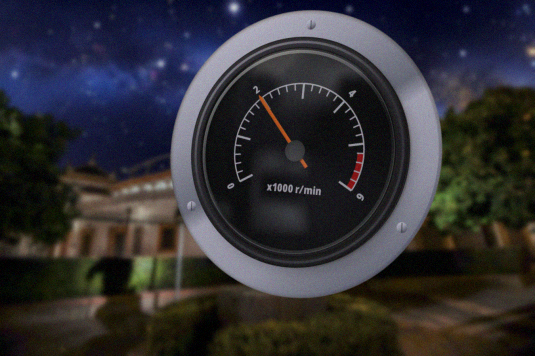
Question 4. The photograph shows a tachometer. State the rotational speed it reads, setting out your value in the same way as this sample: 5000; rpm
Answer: 2000; rpm
